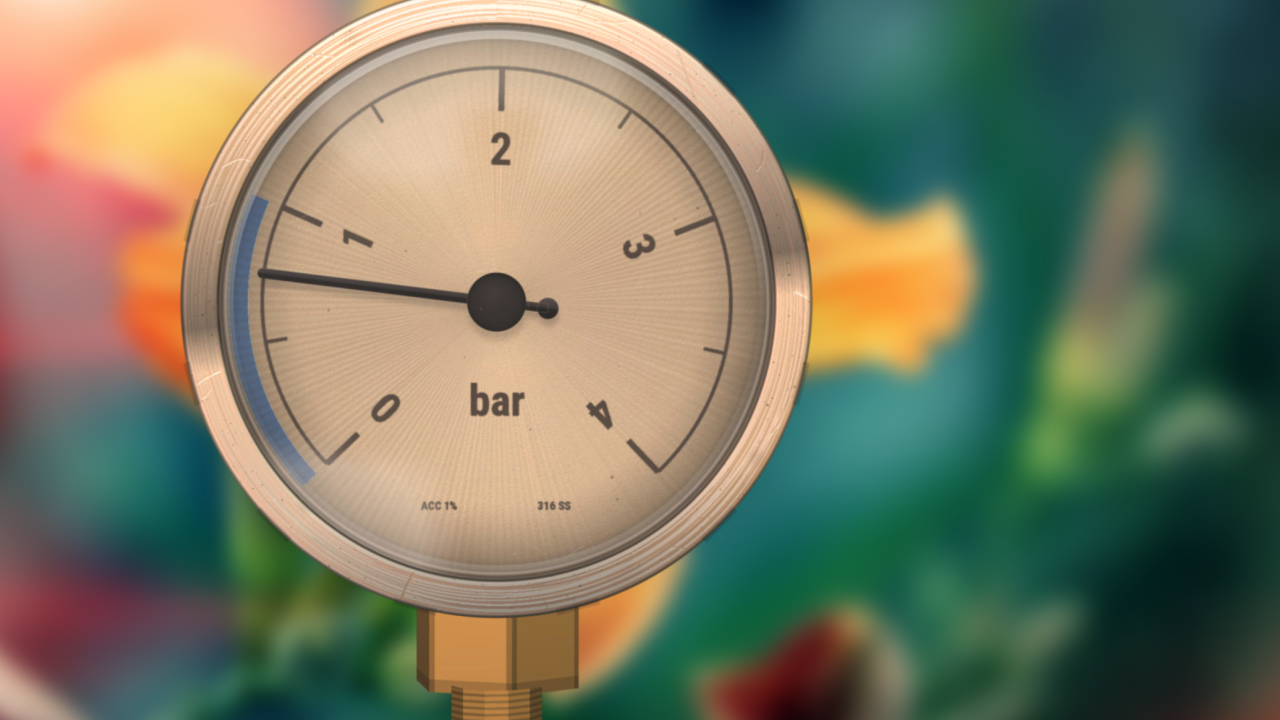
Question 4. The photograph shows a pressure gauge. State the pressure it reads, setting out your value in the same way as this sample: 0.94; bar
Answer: 0.75; bar
